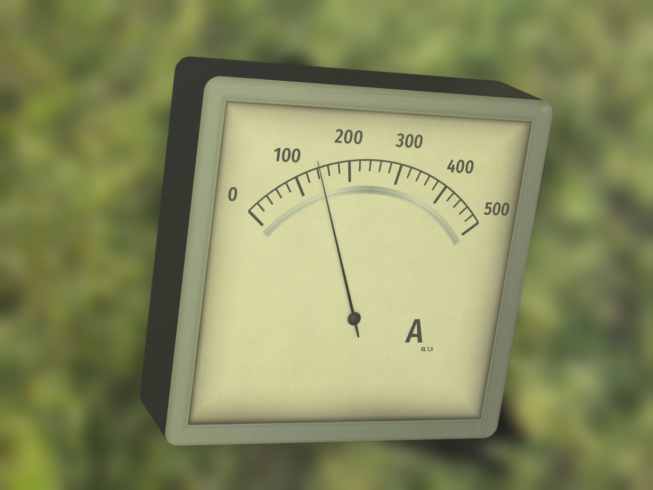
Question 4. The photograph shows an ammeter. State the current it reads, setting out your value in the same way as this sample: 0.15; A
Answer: 140; A
